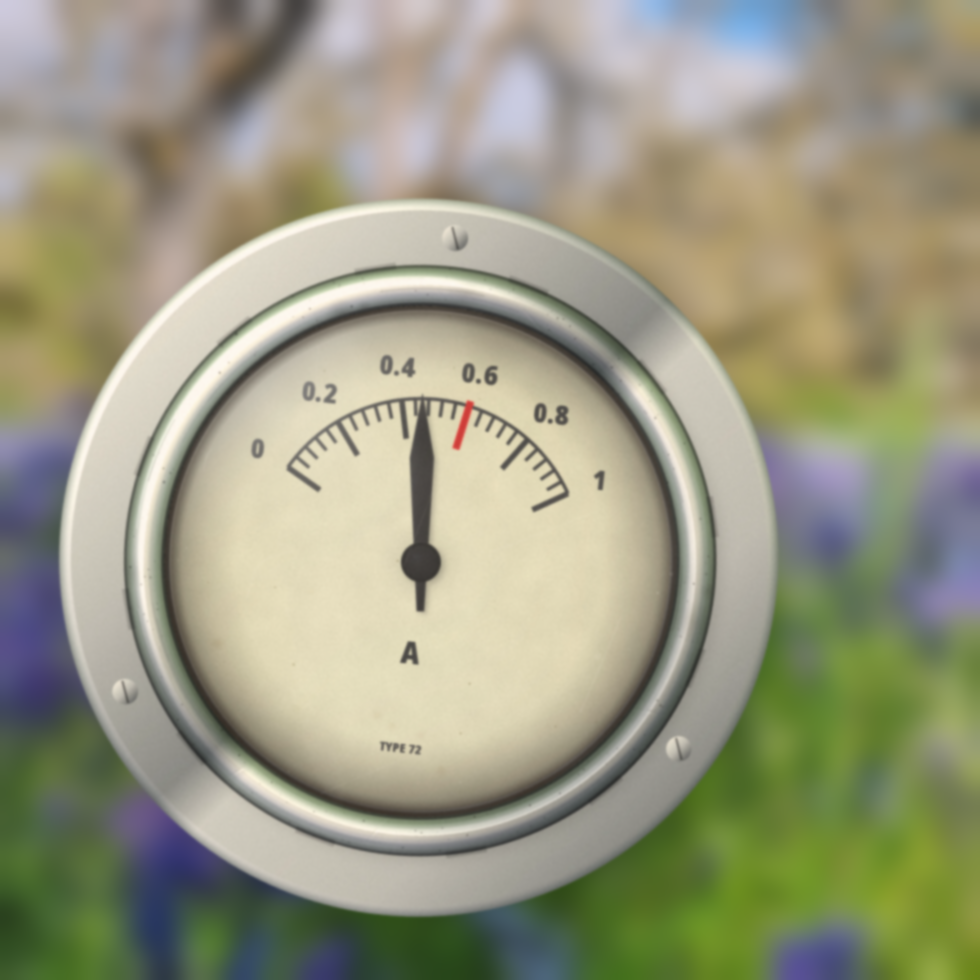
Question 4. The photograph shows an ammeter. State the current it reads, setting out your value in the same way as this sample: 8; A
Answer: 0.46; A
